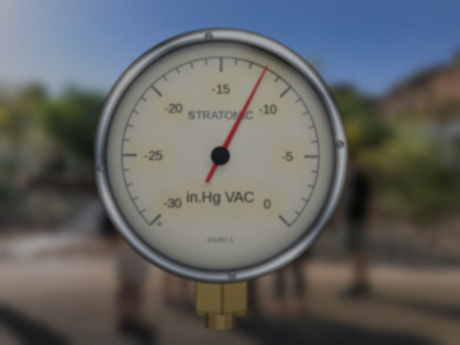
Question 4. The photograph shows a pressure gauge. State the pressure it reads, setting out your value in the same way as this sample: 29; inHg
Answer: -12; inHg
